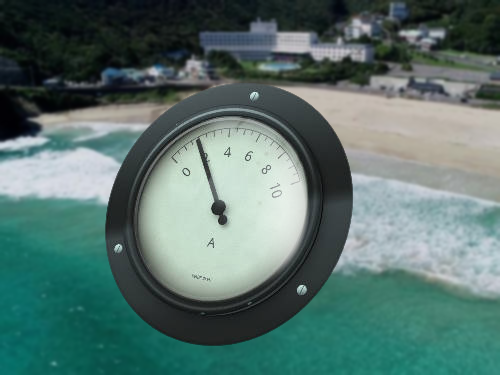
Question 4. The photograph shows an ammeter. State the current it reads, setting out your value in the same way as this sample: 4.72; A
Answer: 2; A
